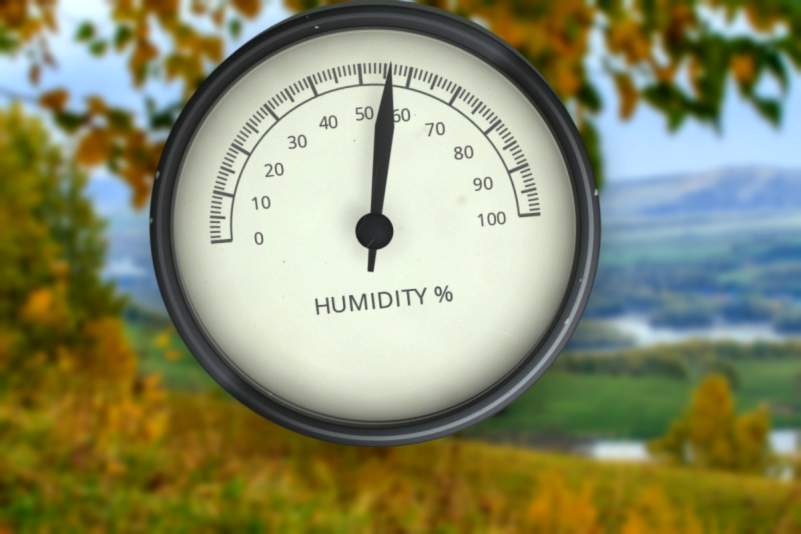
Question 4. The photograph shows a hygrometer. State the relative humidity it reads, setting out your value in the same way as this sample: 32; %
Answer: 56; %
